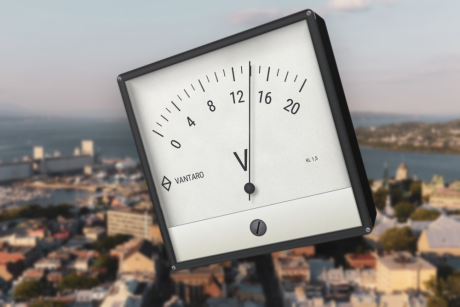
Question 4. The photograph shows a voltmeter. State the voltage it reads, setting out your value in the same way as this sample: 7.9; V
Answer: 14; V
